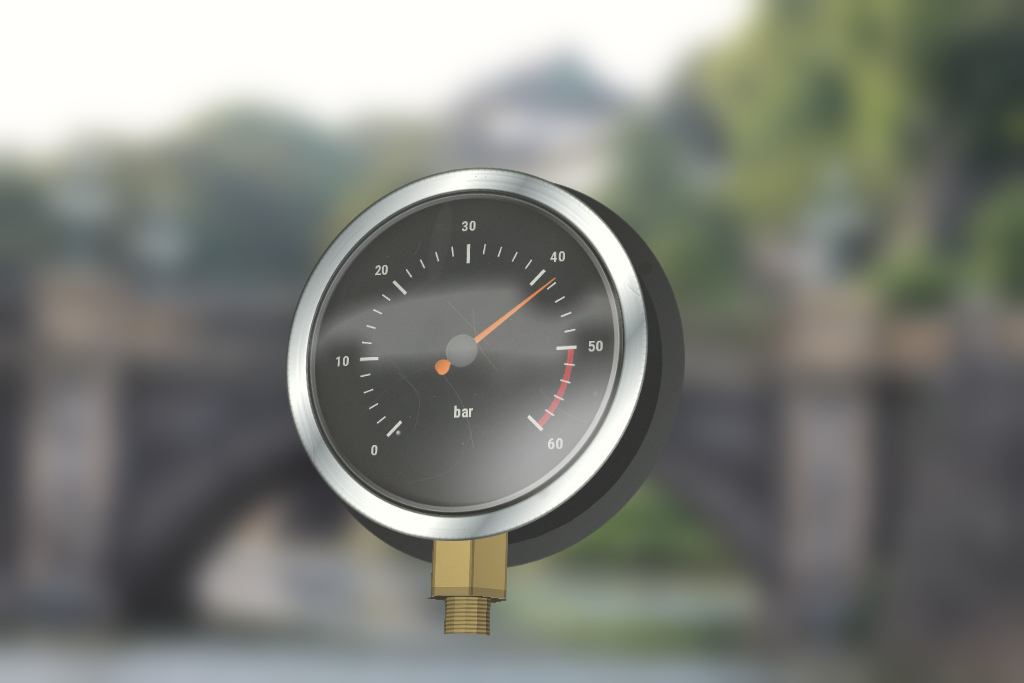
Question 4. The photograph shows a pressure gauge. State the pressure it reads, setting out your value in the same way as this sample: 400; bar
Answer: 42; bar
